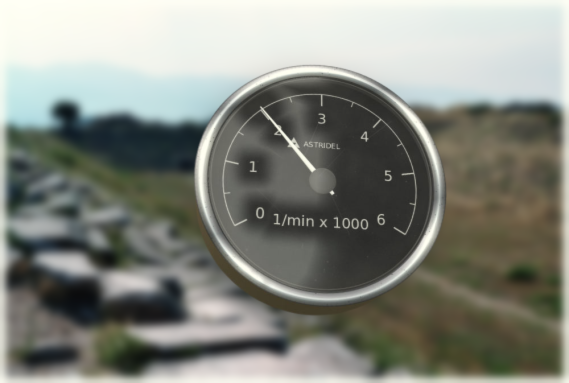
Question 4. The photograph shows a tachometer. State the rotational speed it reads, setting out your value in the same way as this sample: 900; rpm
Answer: 2000; rpm
